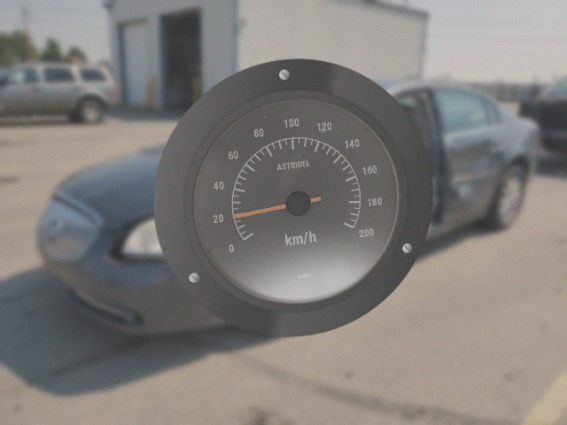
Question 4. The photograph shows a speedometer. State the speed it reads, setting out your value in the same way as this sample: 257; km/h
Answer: 20; km/h
